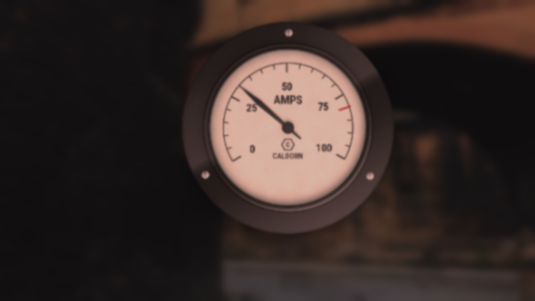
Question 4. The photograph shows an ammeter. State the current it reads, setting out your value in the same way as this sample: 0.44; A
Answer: 30; A
